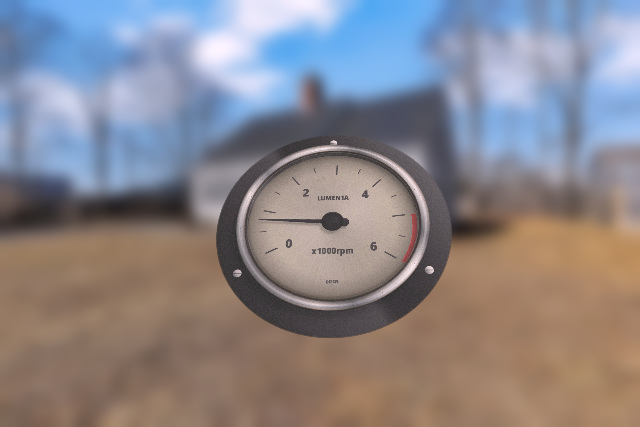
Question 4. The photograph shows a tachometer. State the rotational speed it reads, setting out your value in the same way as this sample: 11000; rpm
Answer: 750; rpm
